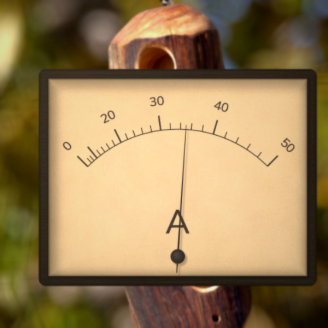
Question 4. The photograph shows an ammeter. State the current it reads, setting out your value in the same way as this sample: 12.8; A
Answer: 35; A
